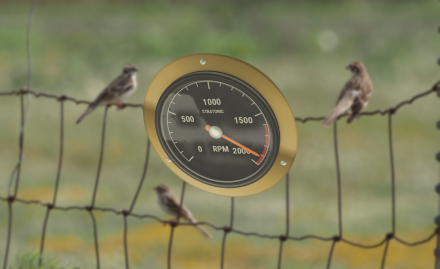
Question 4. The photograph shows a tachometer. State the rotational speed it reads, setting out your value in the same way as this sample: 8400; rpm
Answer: 1900; rpm
